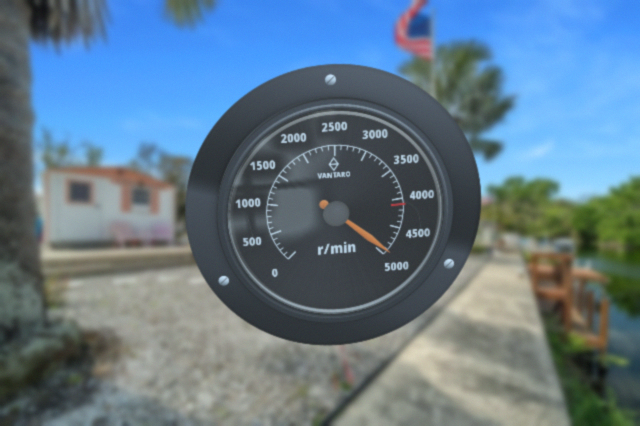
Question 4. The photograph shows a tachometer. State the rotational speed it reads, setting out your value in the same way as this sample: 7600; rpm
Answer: 4900; rpm
